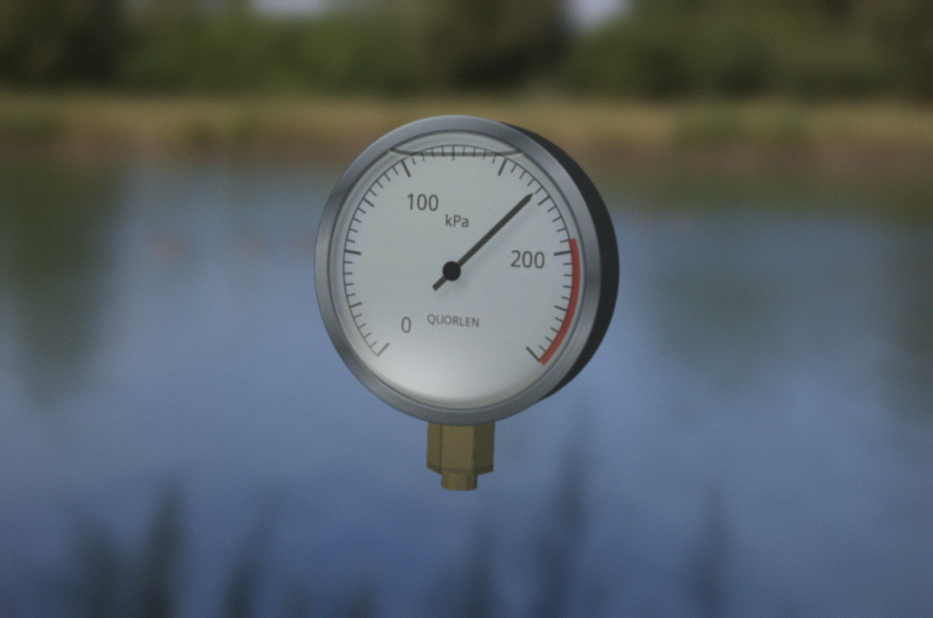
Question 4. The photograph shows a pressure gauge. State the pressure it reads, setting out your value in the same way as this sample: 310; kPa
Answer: 170; kPa
